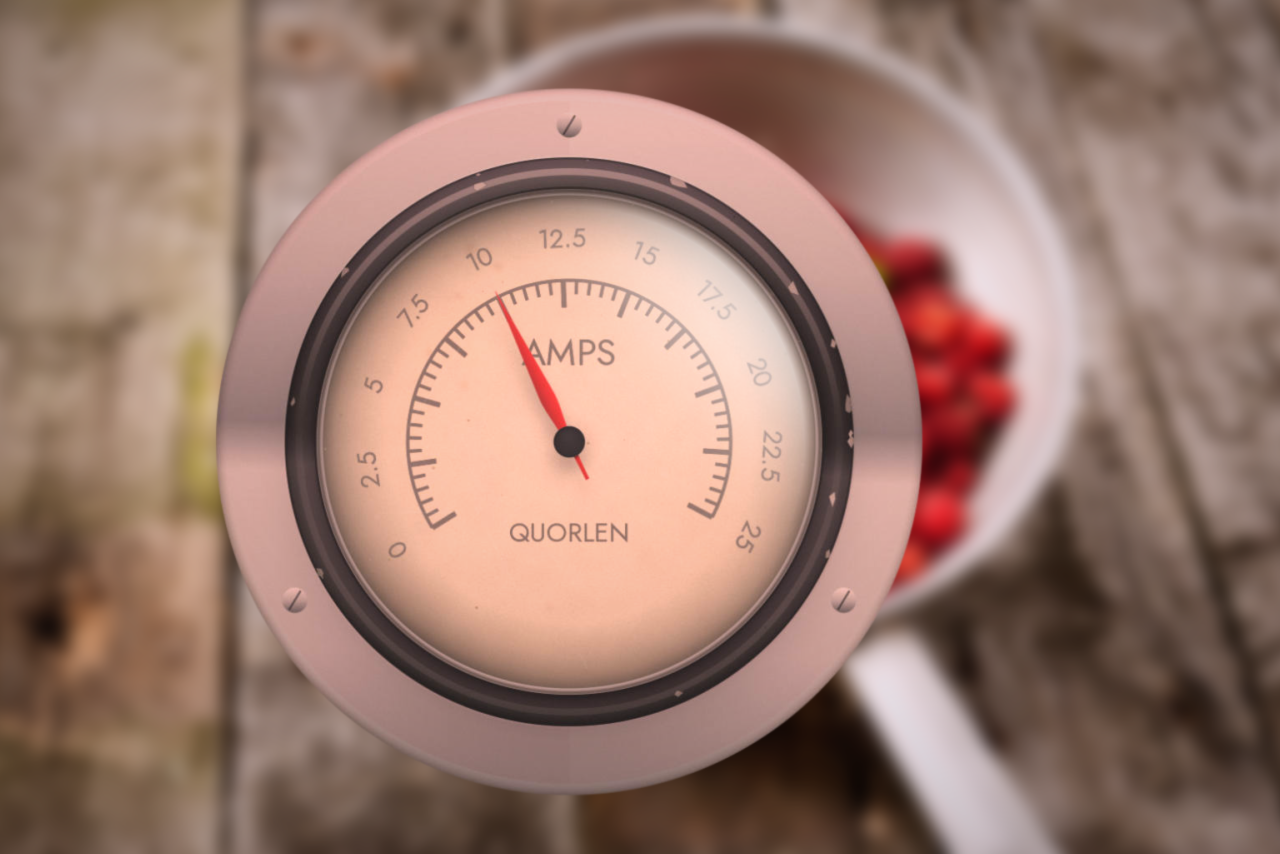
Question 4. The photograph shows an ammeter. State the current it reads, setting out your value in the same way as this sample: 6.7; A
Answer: 10; A
